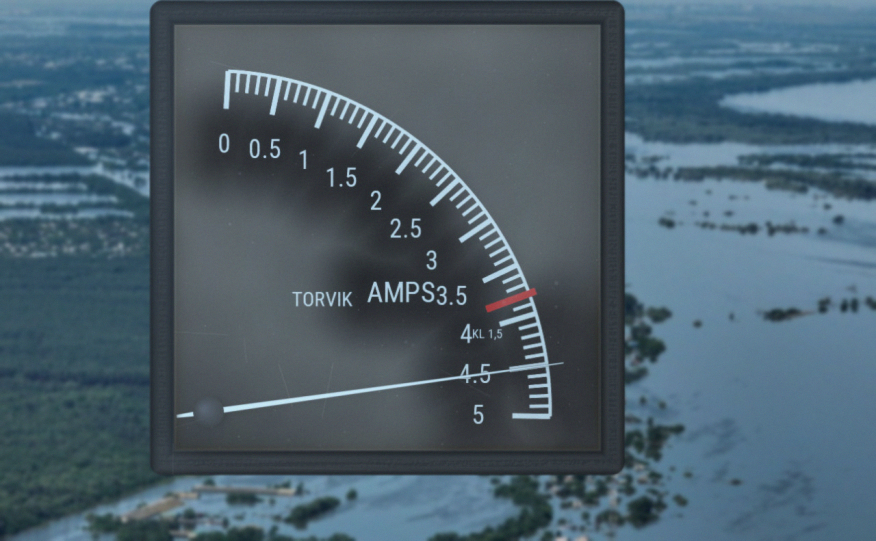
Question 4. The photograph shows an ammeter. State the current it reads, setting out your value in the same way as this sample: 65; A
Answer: 4.5; A
